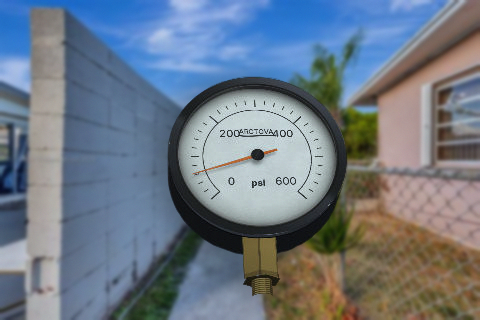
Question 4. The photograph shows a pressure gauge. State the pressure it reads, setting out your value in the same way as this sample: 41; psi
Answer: 60; psi
